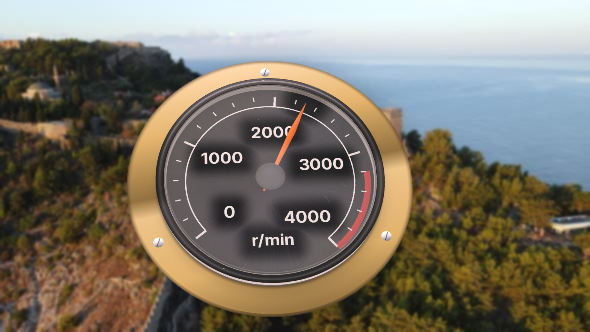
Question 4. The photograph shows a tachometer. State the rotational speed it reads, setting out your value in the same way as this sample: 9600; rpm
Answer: 2300; rpm
